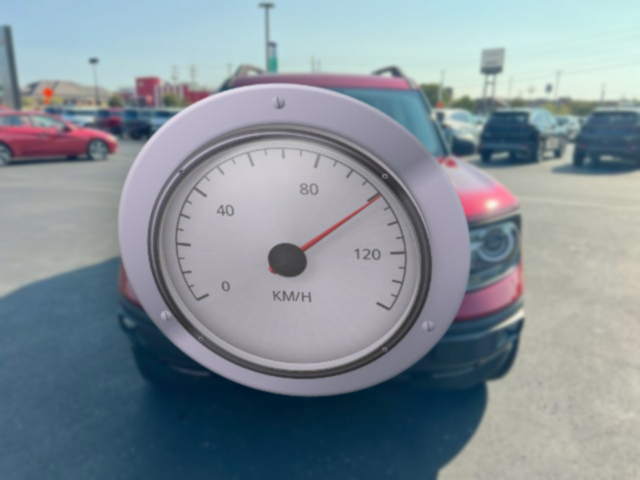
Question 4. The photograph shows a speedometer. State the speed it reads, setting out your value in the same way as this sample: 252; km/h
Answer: 100; km/h
